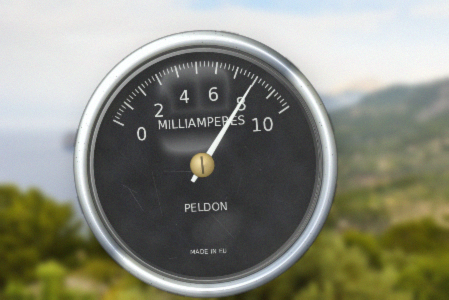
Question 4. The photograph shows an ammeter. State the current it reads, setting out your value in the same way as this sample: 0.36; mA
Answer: 8; mA
